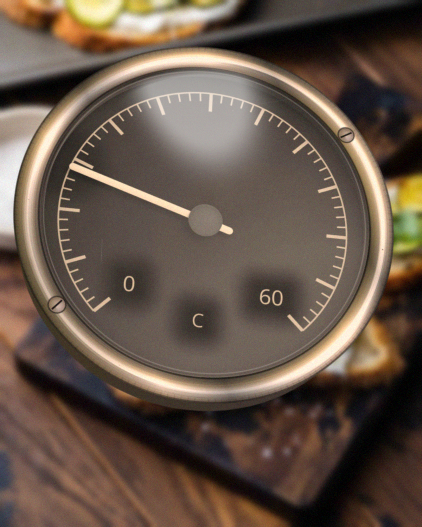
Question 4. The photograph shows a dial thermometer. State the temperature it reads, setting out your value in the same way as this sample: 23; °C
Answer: 14; °C
